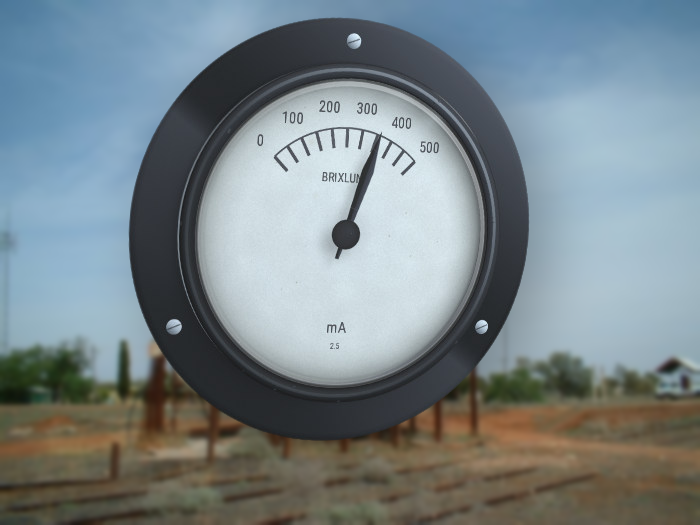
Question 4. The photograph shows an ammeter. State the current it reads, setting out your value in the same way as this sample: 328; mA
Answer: 350; mA
